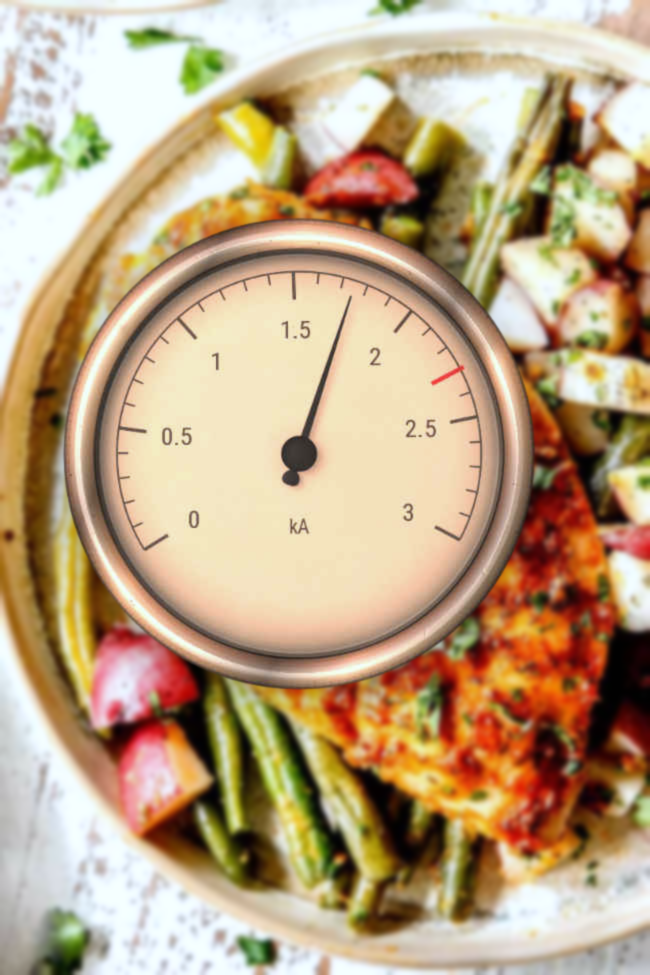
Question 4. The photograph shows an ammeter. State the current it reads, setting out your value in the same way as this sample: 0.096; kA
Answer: 1.75; kA
